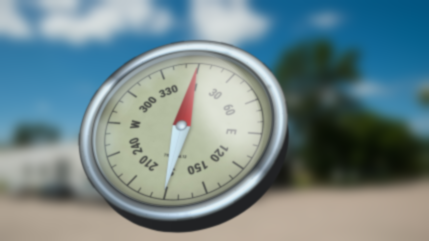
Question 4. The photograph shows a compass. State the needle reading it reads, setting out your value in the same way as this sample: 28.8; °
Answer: 0; °
